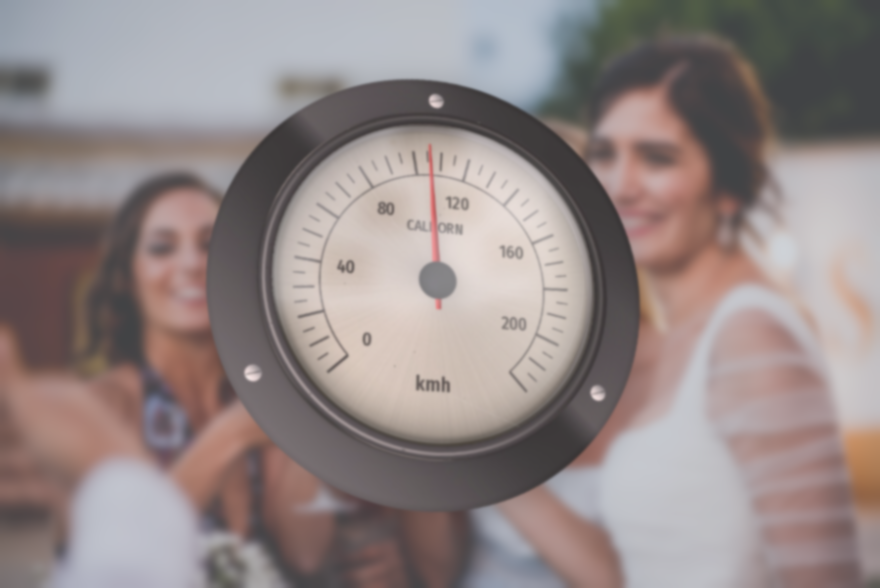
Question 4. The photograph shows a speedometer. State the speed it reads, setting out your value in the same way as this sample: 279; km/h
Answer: 105; km/h
